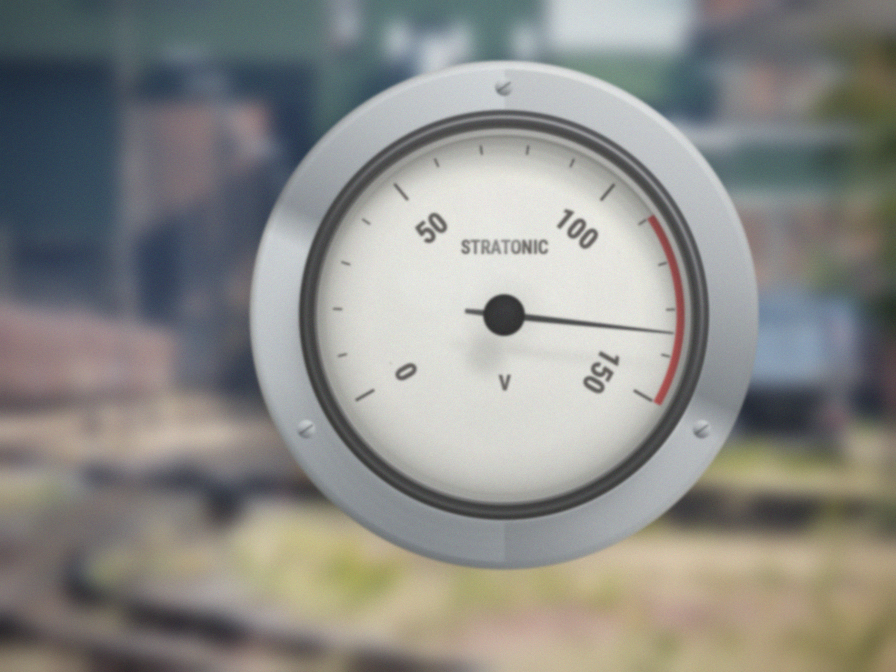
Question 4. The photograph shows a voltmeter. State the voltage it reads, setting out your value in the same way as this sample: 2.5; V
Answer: 135; V
